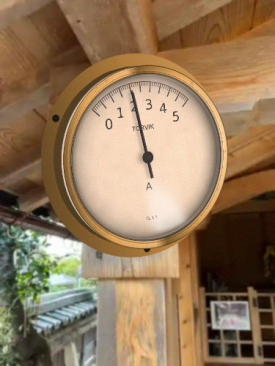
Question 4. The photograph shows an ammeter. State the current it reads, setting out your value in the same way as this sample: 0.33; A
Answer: 2; A
